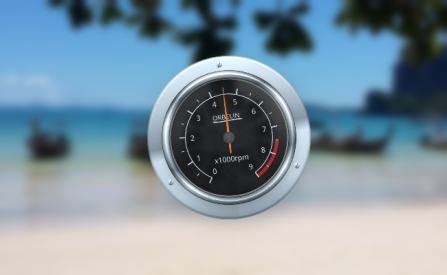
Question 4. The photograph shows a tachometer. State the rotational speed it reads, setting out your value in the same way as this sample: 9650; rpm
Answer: 4500; rpm
